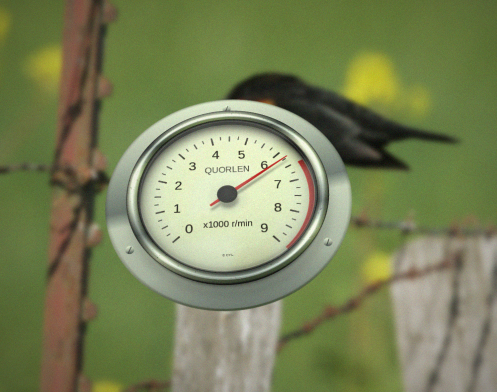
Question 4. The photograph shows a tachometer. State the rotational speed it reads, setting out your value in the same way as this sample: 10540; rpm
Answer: 6250; rpm
